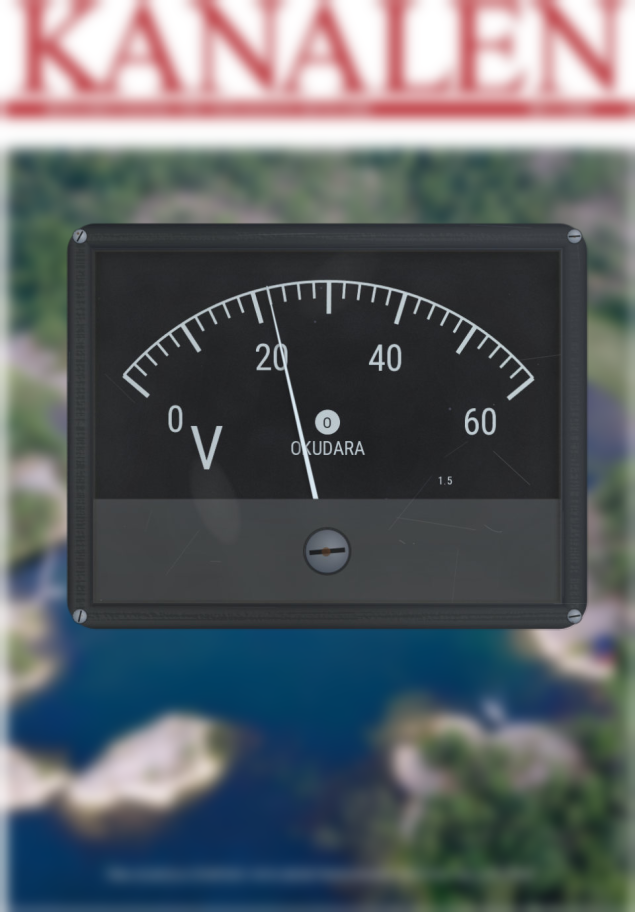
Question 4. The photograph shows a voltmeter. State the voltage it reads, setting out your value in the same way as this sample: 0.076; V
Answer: 22; V
